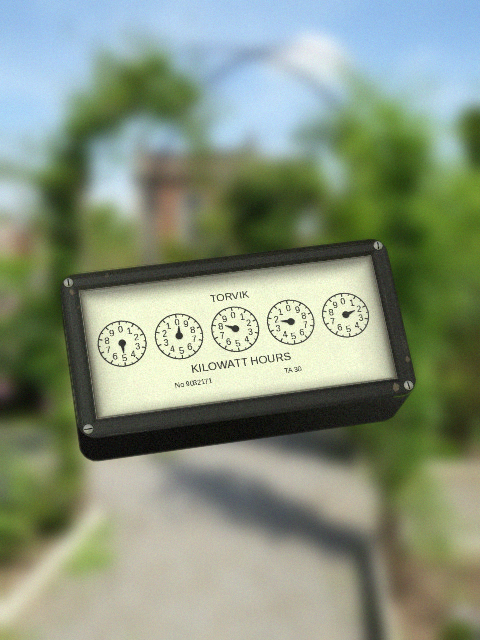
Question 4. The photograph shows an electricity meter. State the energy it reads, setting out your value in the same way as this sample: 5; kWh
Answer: 49822; kWh
